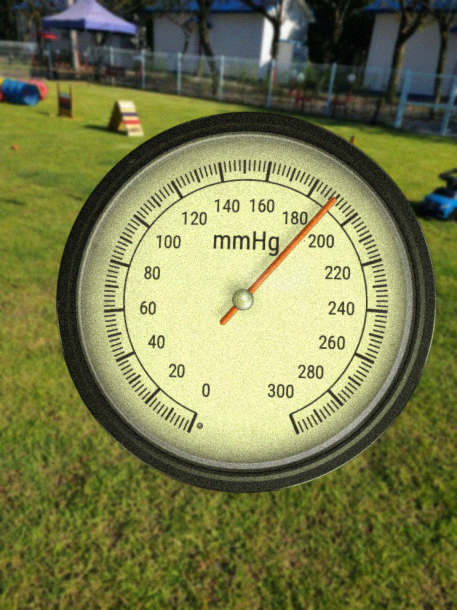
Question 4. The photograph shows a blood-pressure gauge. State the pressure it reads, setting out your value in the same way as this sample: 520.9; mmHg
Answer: 190; mmHg
